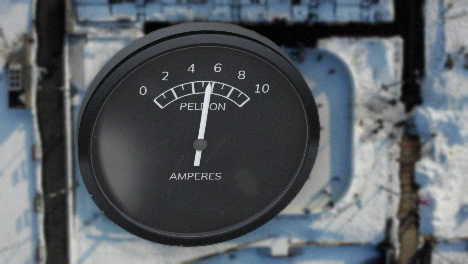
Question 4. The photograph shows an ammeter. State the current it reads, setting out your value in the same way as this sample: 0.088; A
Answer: 5.5; A
